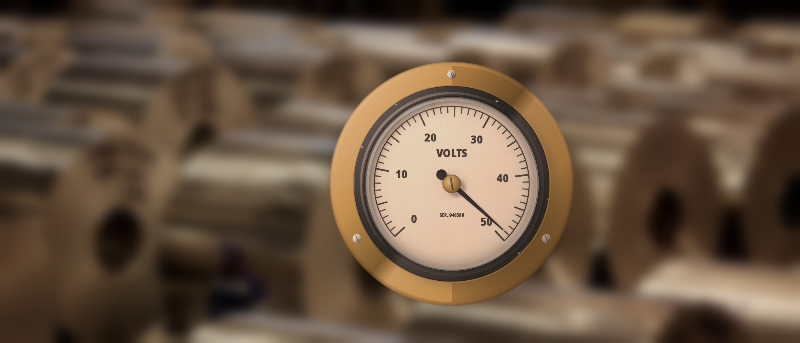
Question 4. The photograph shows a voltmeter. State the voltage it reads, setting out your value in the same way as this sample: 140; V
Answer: 49; V
